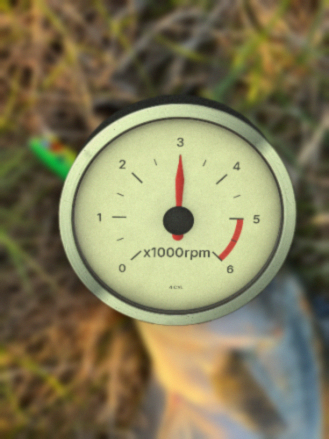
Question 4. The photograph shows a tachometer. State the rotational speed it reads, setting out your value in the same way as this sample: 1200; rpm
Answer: 3000; rpm
